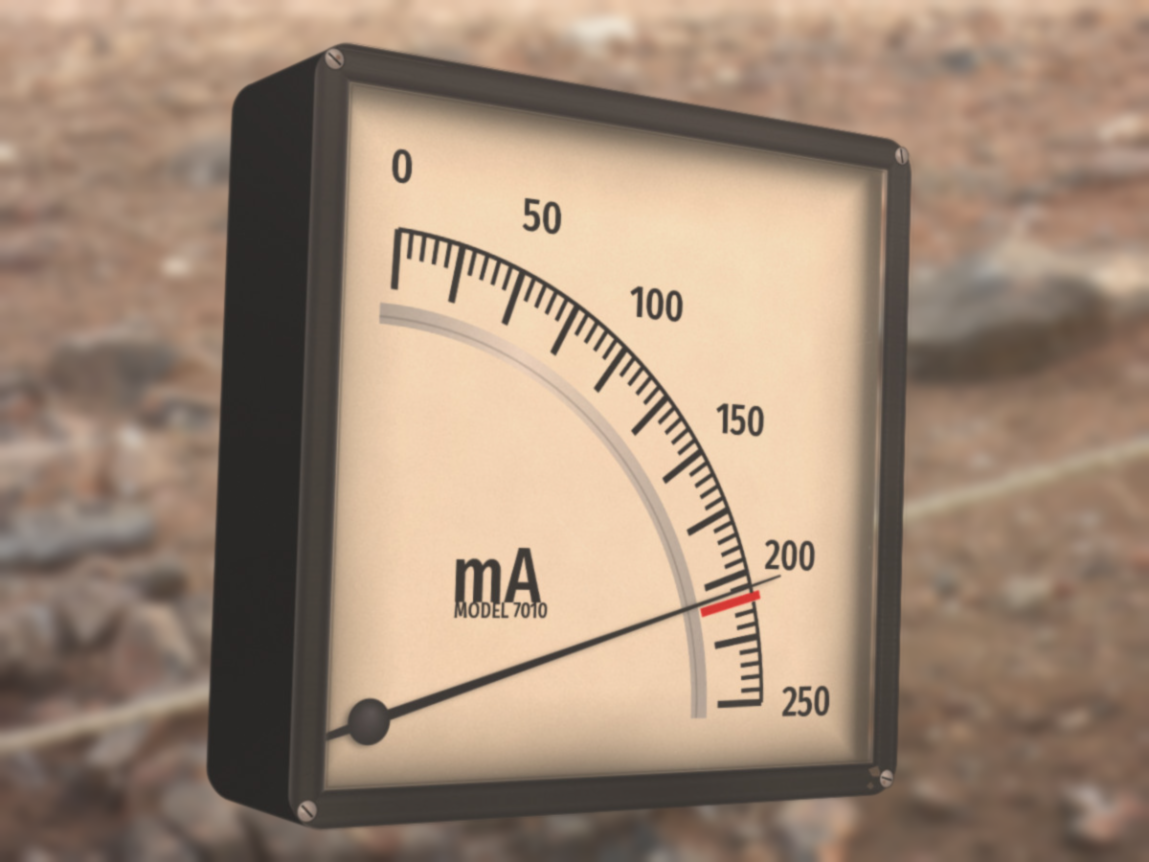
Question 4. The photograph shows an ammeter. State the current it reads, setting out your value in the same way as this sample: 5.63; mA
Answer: 205; mA
